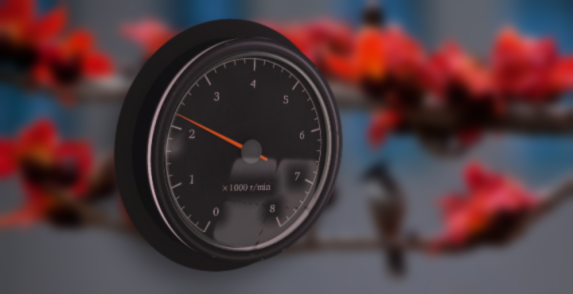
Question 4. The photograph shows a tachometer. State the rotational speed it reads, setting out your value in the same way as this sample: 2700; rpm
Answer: 2200; rpm
